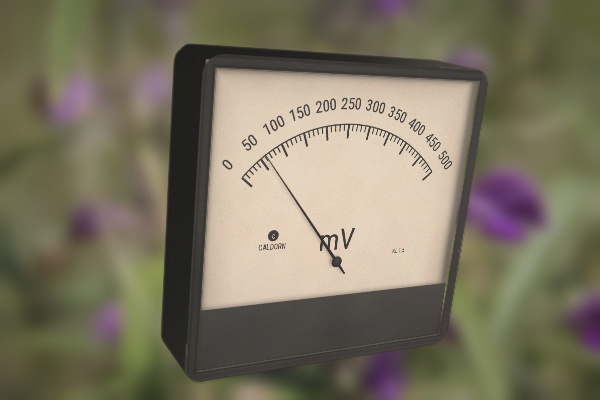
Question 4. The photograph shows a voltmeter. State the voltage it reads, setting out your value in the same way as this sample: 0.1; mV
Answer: 60; mV
